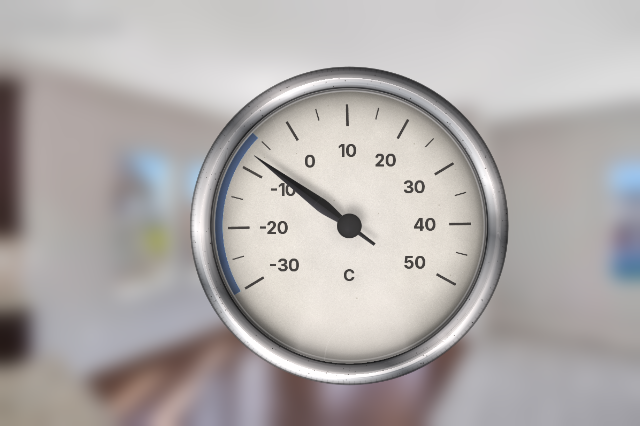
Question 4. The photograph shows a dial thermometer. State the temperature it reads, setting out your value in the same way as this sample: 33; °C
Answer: -7.5; °C
